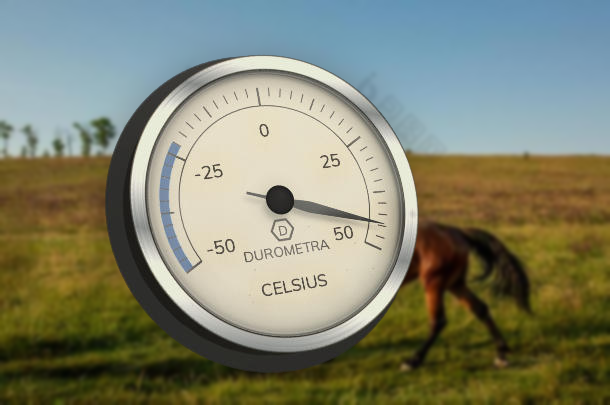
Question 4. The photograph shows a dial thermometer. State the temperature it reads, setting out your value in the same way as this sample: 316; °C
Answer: 45; °C
